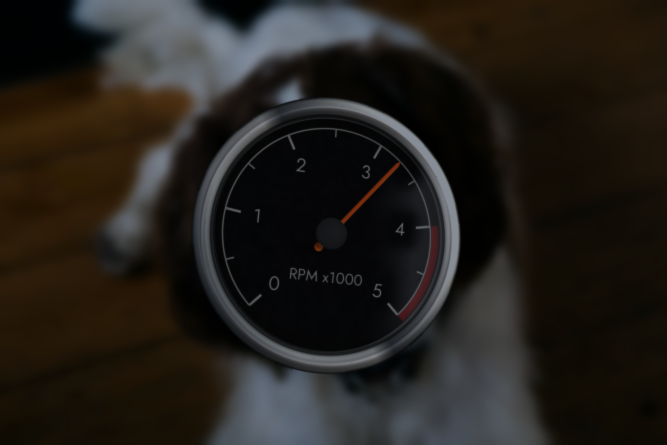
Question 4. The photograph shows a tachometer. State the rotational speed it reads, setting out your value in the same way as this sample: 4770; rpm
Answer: 3250; rpm
